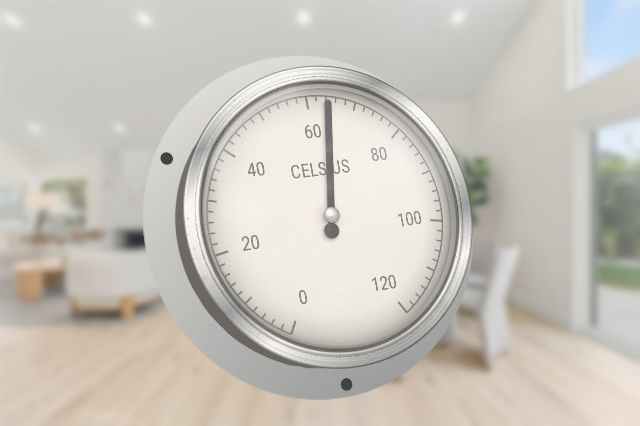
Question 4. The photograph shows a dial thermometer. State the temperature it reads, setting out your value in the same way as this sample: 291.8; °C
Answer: 64; °C
